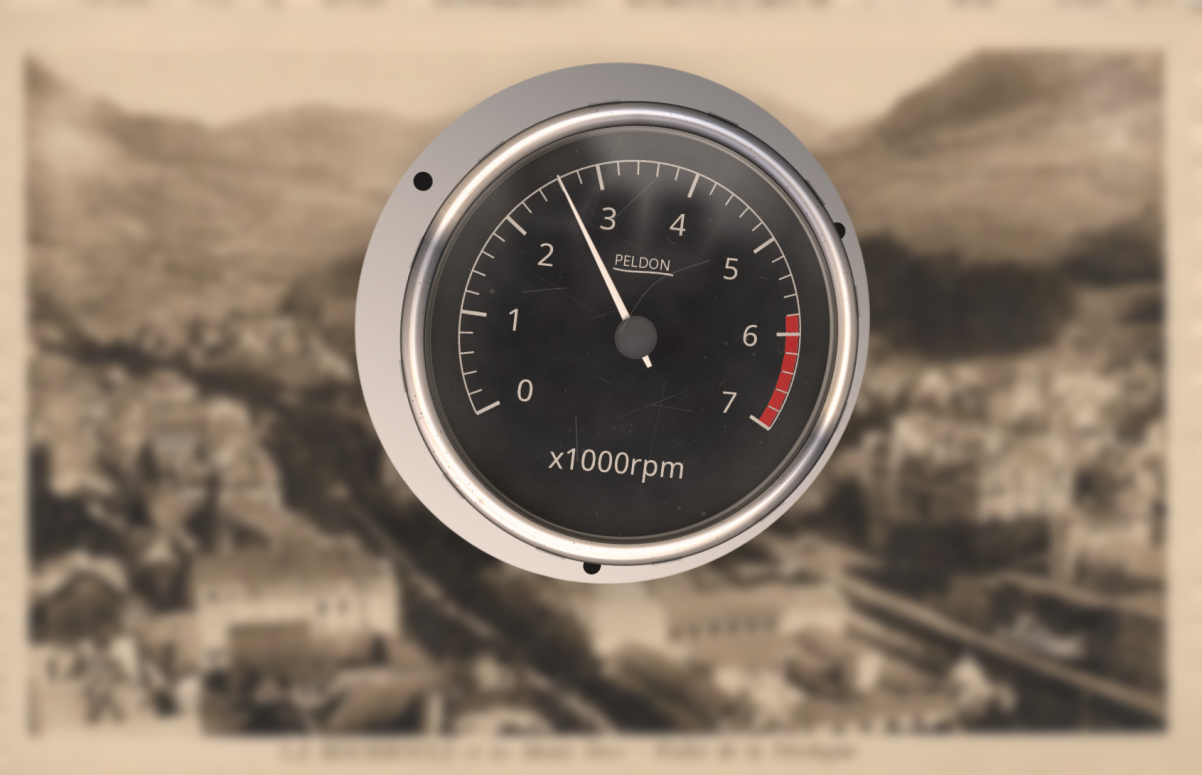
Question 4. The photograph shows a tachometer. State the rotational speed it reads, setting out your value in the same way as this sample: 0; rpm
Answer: 2600; rpm
